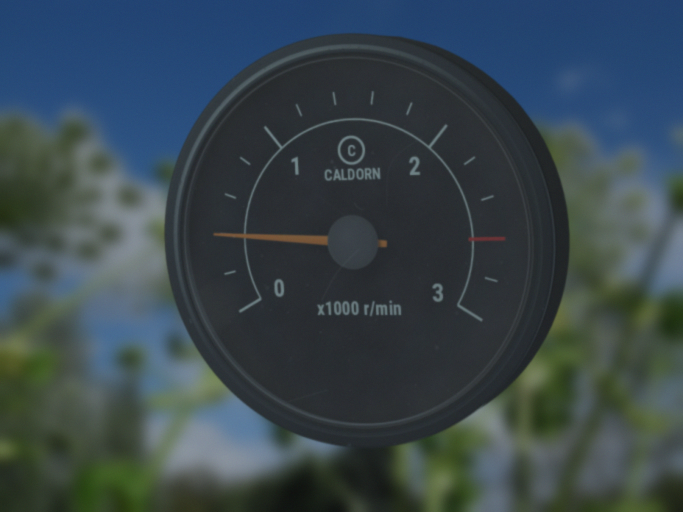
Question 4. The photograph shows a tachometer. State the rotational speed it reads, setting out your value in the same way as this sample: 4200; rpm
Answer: 400; rpm
